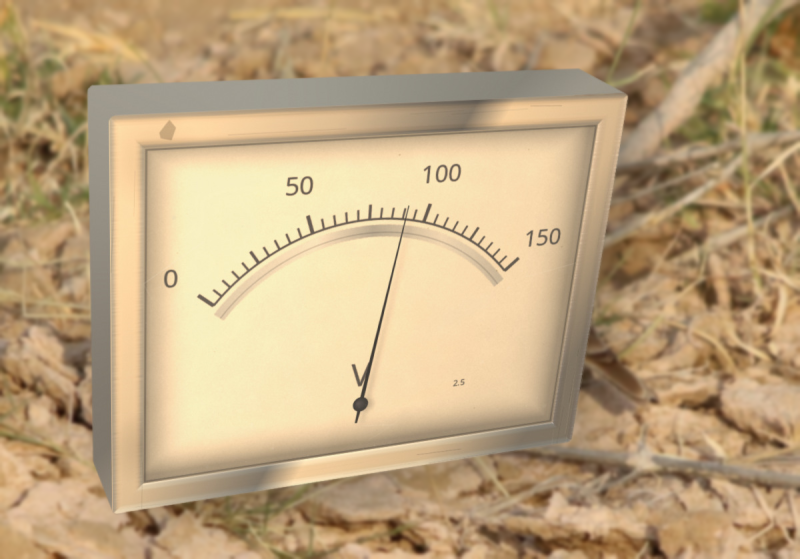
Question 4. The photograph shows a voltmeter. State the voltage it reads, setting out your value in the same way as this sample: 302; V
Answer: 90; V
